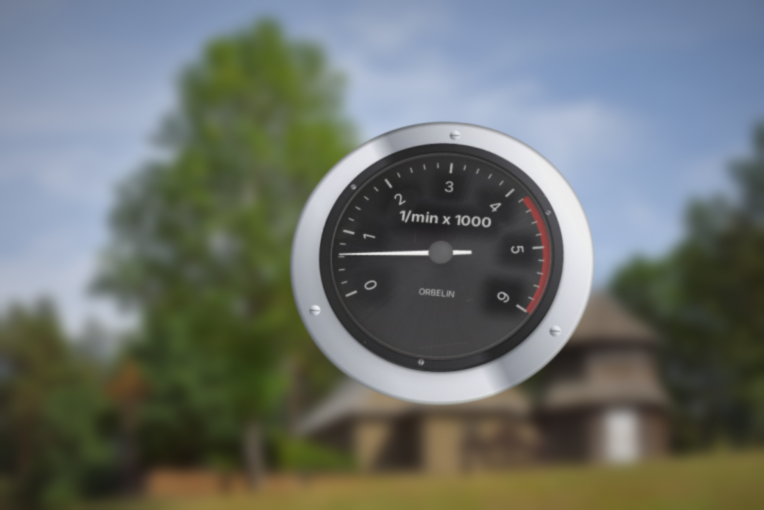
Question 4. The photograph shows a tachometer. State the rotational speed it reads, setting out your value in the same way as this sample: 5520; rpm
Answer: 600; rpm
